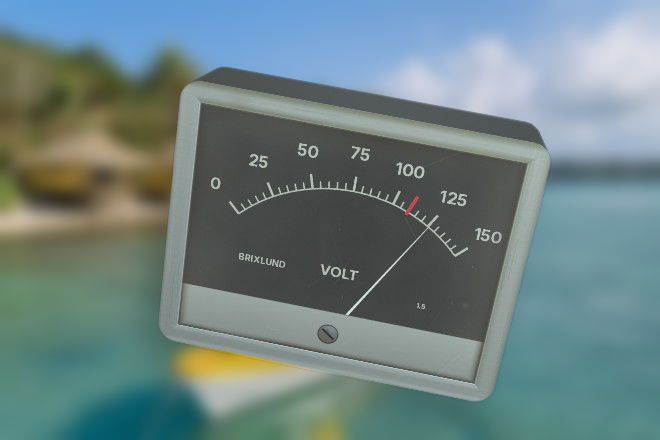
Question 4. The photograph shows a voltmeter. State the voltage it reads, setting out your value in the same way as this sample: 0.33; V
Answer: 125; V
